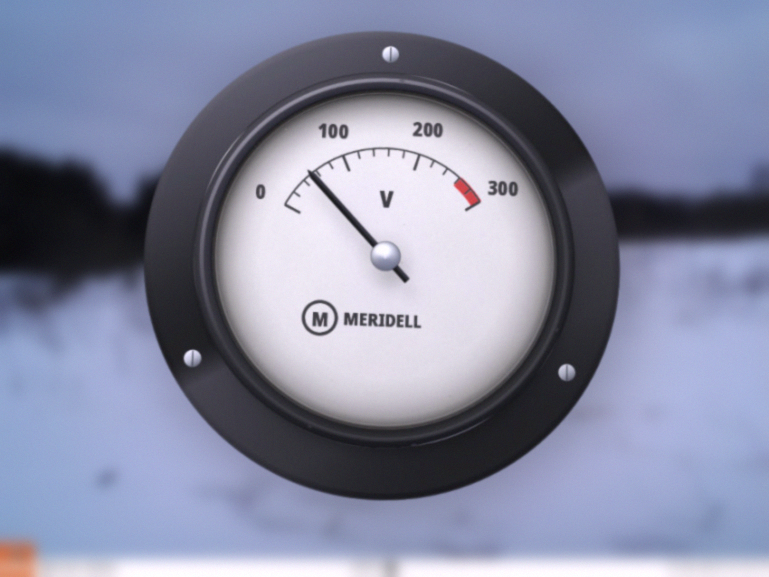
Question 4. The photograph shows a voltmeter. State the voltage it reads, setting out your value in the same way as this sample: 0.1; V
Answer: 50; V
